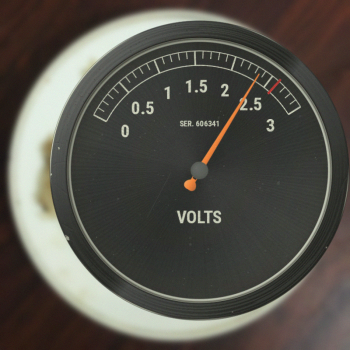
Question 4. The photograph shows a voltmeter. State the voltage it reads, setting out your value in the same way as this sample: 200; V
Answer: 2.35; V
